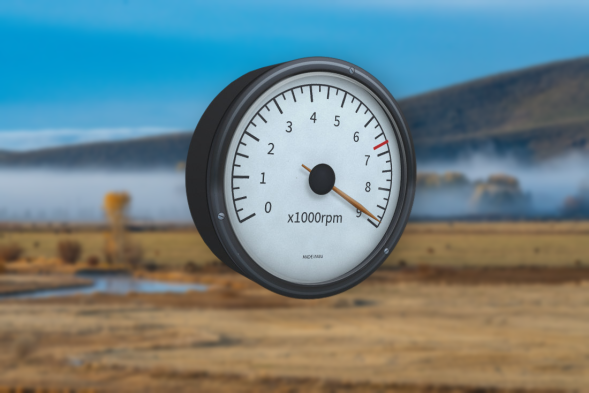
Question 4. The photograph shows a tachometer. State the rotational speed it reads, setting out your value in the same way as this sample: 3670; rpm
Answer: 8875; rpm
